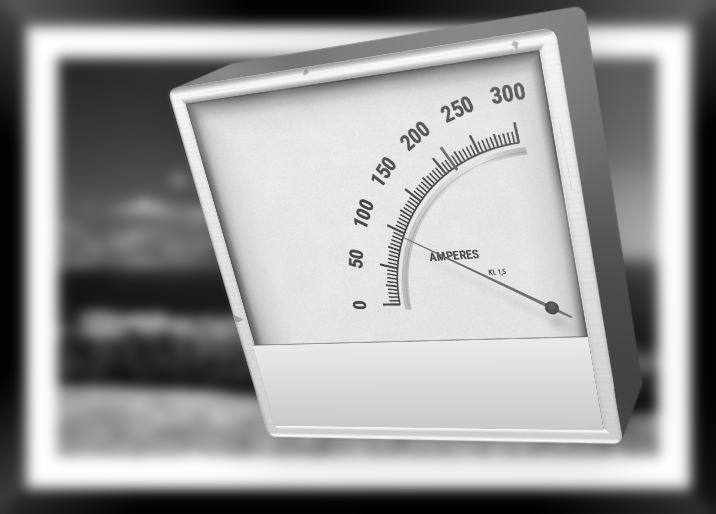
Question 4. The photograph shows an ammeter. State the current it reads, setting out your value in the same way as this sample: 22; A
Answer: 100; A
